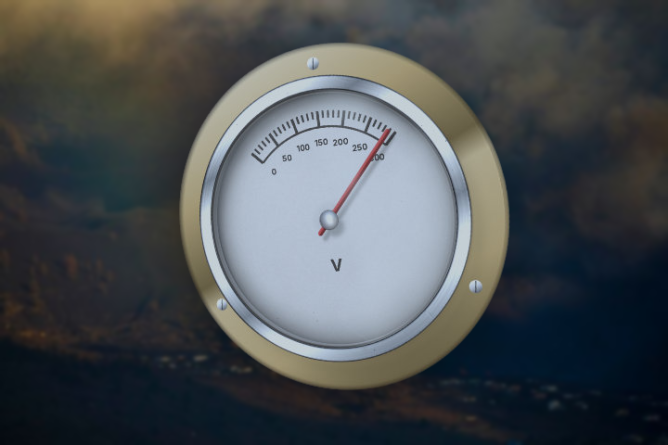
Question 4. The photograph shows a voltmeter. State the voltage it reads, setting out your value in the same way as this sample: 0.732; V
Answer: 290; V
